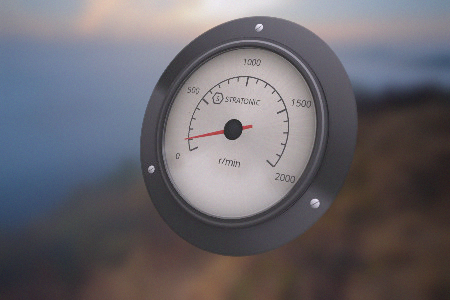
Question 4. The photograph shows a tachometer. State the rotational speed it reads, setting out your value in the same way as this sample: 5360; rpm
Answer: 100; rpm
